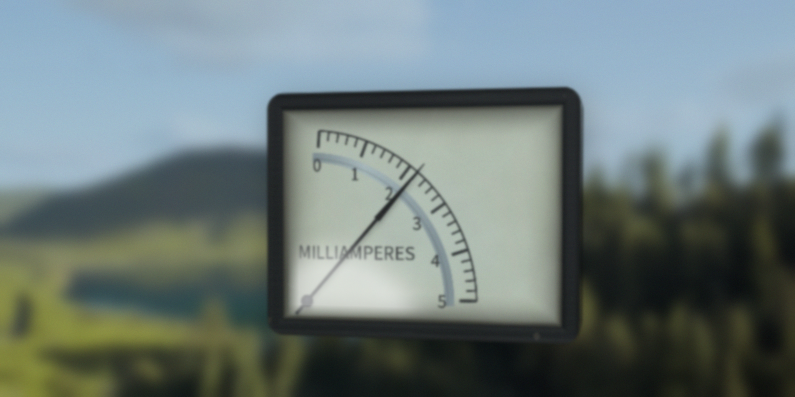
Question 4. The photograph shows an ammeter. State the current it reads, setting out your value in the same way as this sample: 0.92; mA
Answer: 2.2; mA
